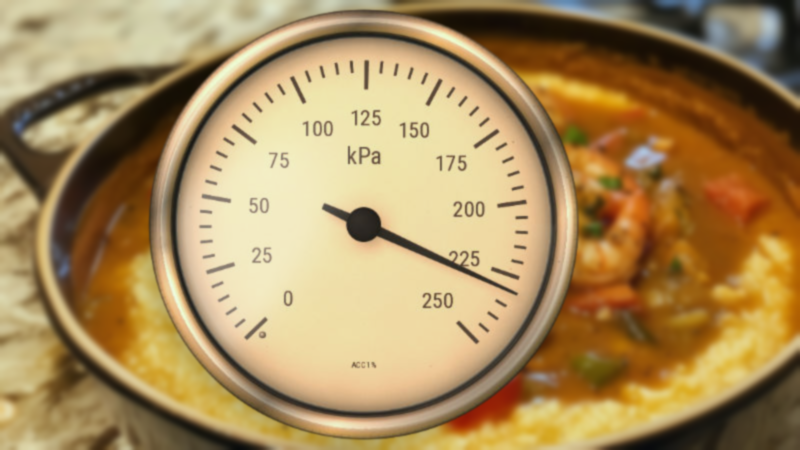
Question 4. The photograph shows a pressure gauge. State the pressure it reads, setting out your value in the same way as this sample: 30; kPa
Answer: 230; kPa
